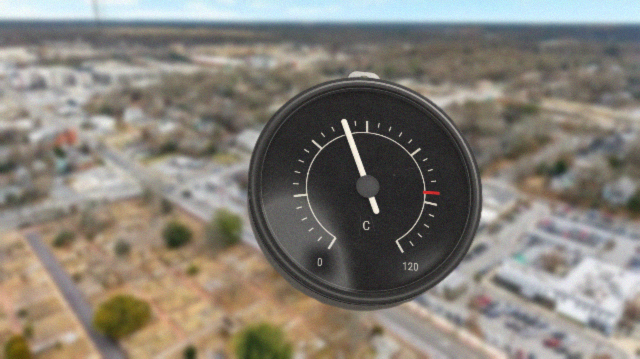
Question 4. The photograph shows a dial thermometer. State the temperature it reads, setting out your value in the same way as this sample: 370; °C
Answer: 52; °C
